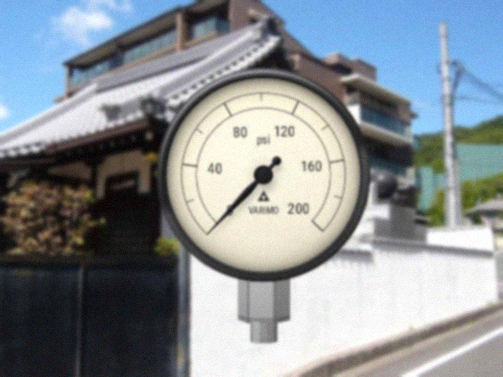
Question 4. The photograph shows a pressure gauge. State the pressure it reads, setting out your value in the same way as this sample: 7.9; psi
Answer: 0; psi
